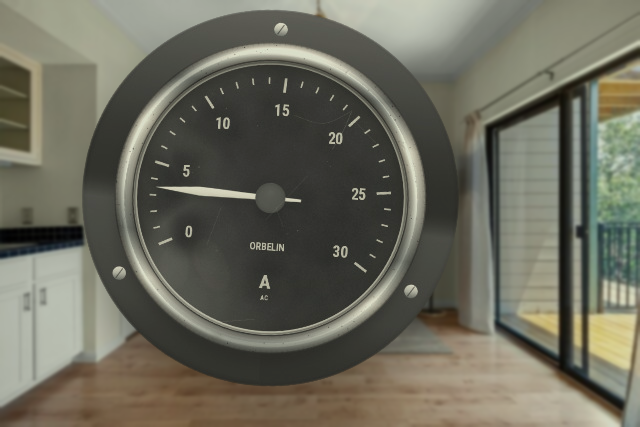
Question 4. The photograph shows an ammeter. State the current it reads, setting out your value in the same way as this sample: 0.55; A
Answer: 3.5; A
